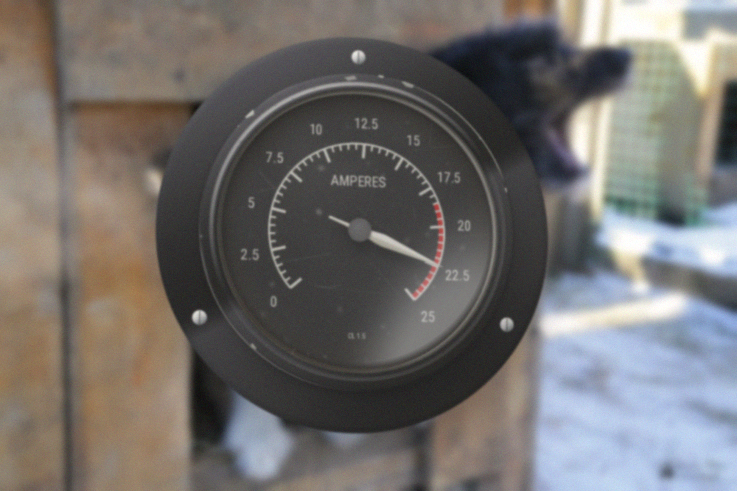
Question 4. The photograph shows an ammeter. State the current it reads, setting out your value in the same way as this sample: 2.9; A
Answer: 22.5; A
